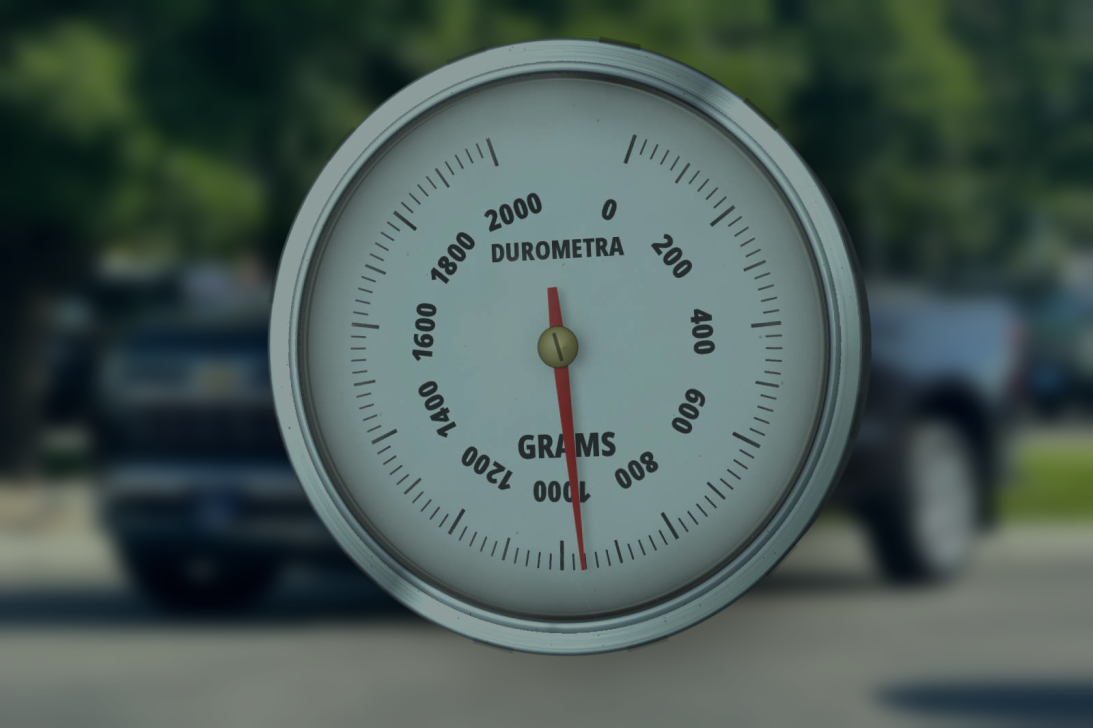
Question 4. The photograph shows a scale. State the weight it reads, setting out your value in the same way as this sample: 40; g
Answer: 960; g
